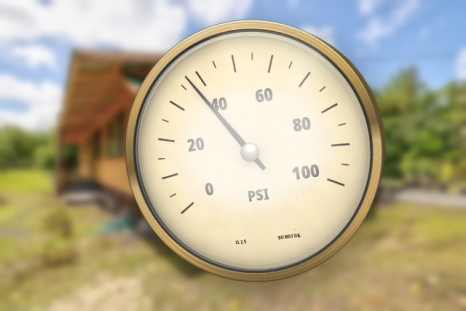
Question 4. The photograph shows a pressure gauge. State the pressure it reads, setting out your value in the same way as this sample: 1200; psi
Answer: 37.5; psi
